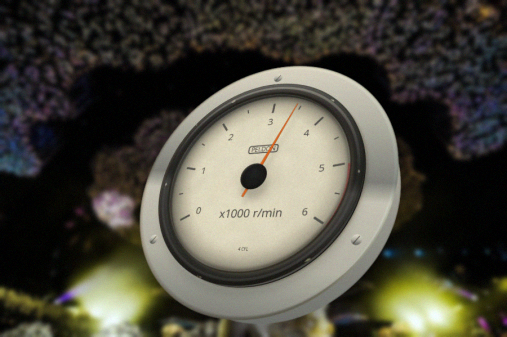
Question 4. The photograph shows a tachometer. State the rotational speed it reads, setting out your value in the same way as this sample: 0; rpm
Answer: 3500; rpm
